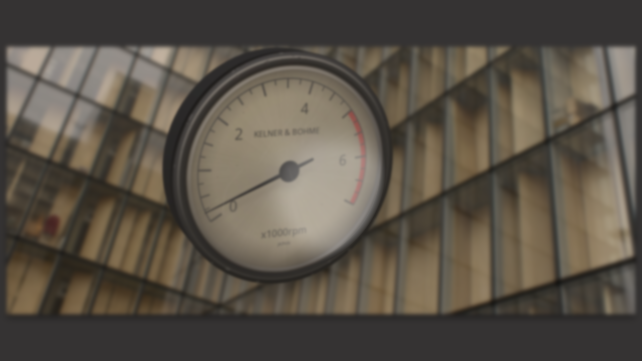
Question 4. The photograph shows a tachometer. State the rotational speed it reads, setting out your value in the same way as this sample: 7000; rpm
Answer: 250; rpm
